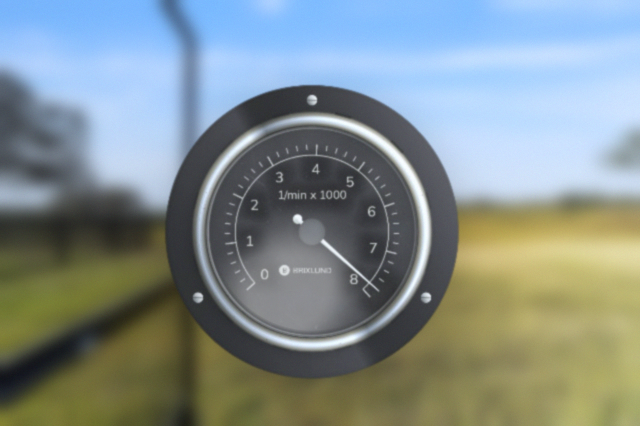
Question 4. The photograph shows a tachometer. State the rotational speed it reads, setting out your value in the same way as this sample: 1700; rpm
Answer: 7800; rpm
